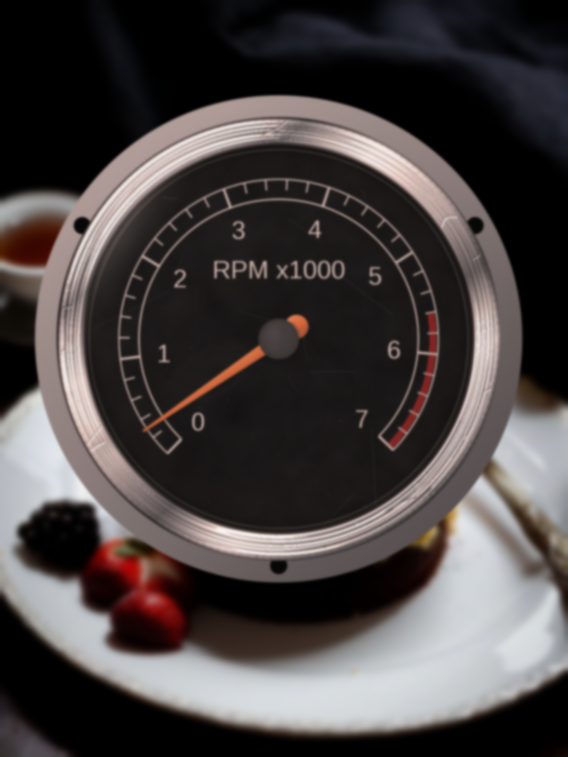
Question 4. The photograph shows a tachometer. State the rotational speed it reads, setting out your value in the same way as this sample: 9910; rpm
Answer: 300; rpm
